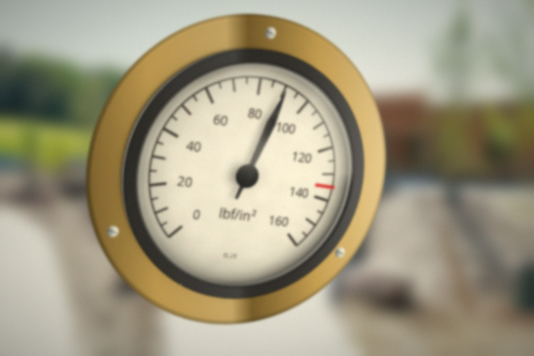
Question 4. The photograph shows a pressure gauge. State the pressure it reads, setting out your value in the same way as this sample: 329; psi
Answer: 90; psi
